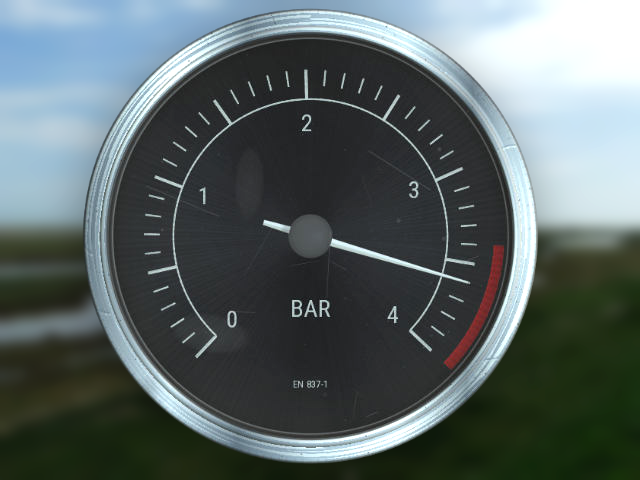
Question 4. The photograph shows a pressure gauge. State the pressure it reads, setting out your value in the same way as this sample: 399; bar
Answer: 3.6; bar
